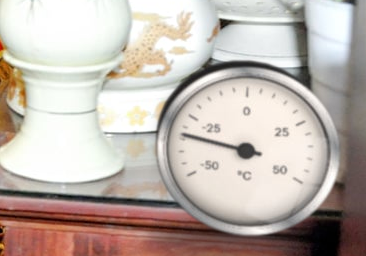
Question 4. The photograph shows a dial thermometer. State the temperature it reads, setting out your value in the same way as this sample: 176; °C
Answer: -32.5; °C
